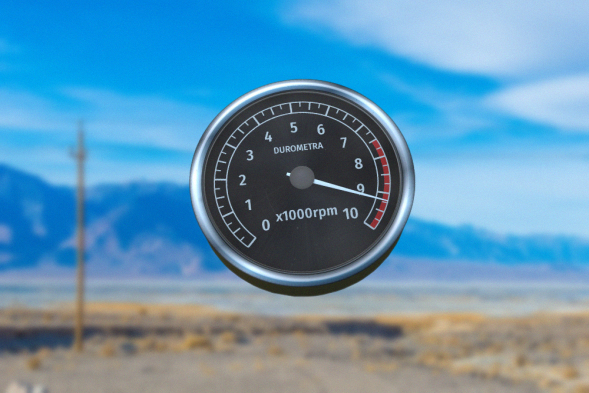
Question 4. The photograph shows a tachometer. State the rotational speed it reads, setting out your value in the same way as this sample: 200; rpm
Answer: 9250; rpm
